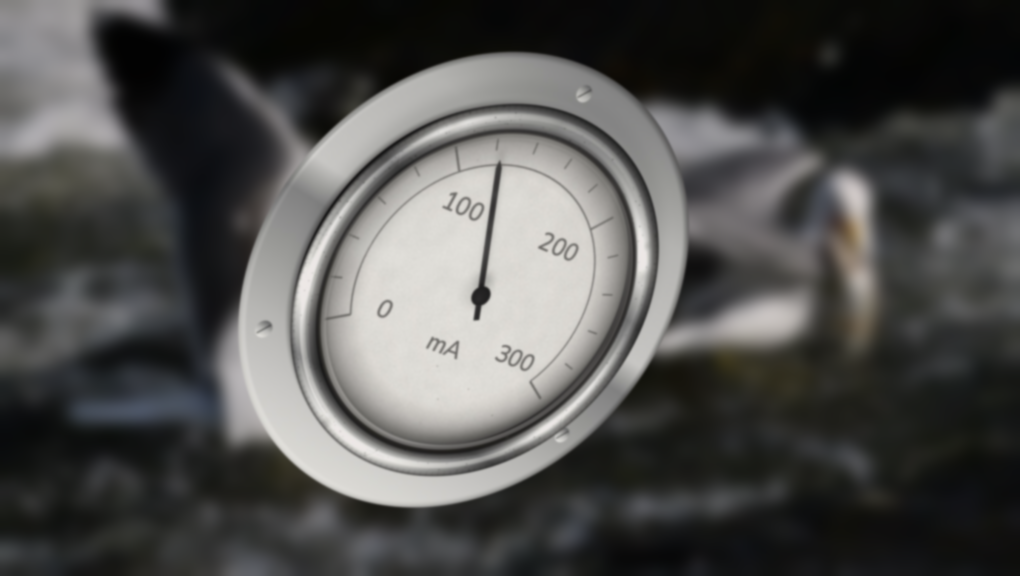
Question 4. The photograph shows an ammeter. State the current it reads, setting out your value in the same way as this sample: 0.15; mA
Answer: 120; mA
